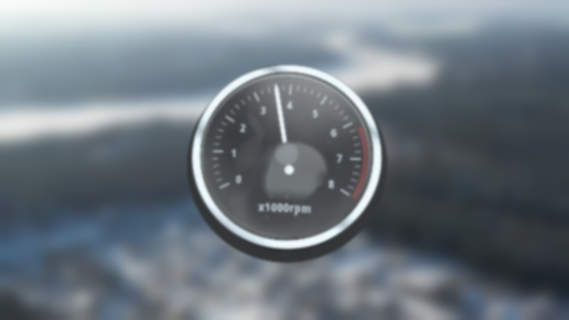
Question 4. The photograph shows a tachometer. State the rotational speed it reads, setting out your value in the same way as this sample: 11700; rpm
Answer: 3600; rpm
